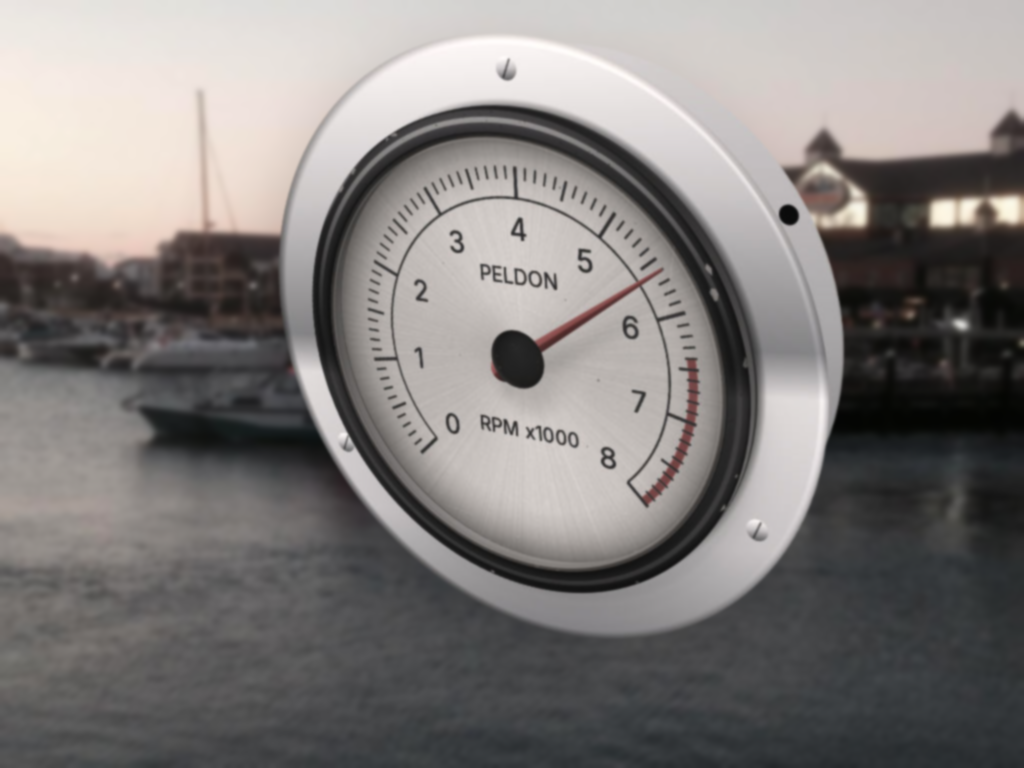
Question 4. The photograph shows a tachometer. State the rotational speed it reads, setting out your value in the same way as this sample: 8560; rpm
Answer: 5600; rpm
